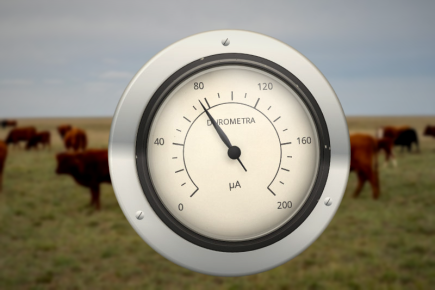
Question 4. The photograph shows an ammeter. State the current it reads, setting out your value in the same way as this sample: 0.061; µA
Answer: 75; µA
